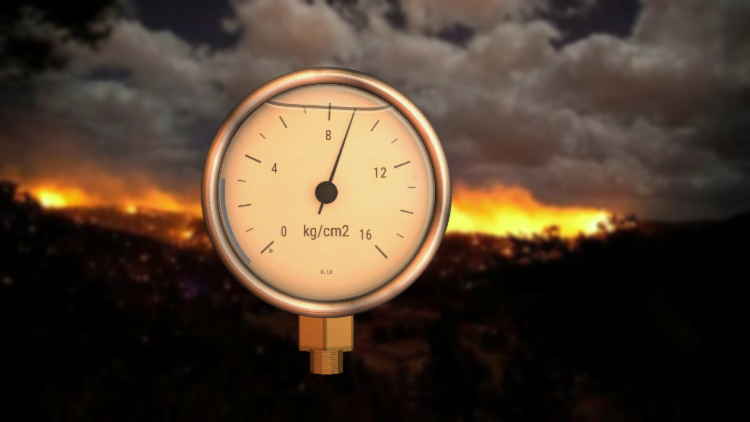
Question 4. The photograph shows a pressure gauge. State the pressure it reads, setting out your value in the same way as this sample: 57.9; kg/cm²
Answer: 9; kg/cm²
